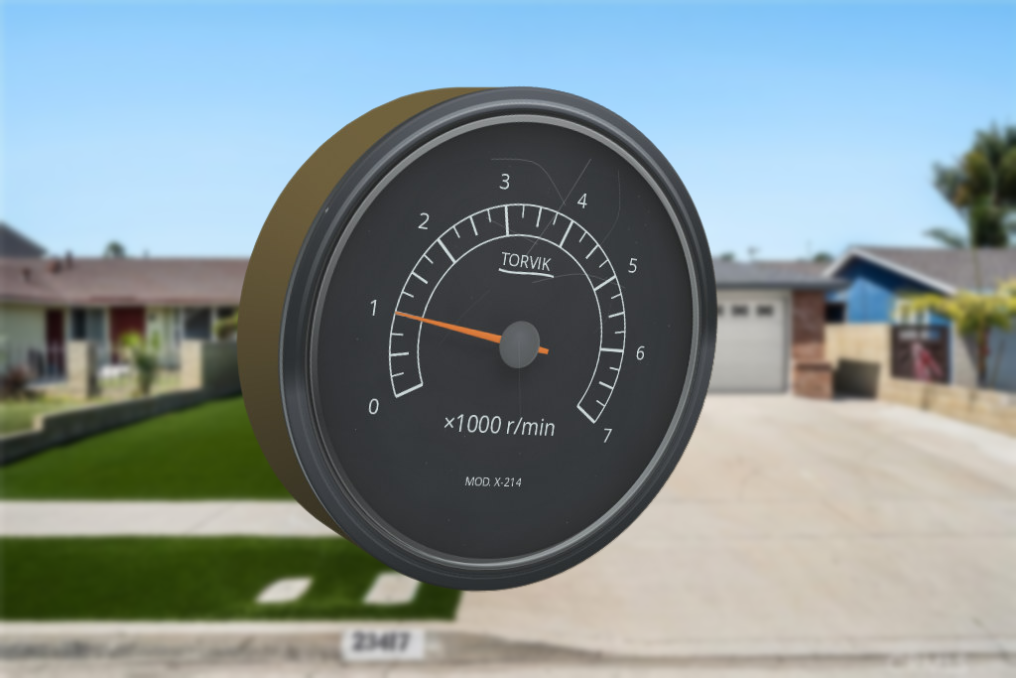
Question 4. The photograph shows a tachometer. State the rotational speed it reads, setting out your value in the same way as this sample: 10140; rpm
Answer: 1000; rpm
